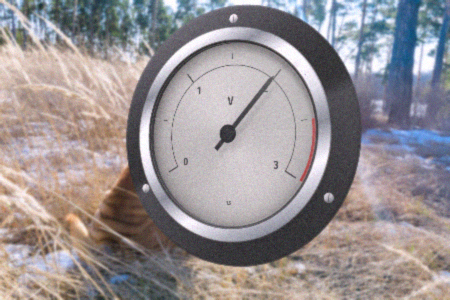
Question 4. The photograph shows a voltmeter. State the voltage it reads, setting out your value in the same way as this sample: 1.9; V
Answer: 2; V
